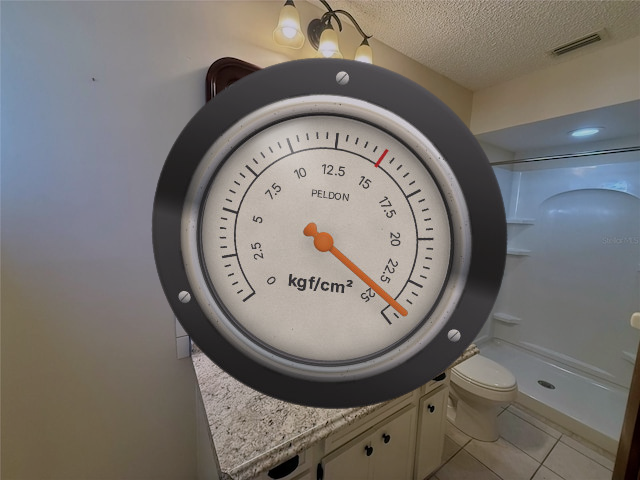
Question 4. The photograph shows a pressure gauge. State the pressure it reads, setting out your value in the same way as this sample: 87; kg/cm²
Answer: 24; kg/cm²
